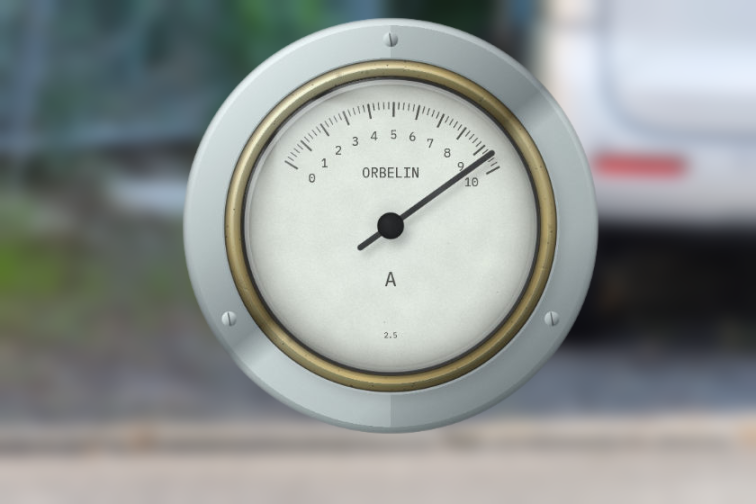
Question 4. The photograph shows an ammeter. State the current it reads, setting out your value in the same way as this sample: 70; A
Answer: 9.4; A
